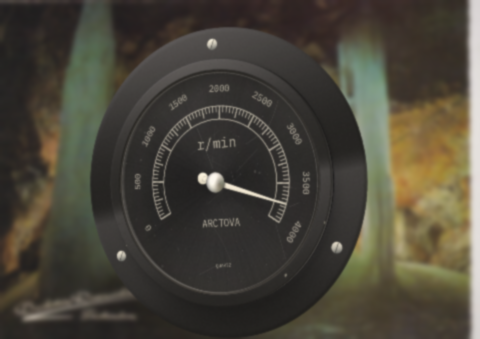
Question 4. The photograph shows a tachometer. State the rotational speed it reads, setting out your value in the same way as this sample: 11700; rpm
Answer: 3750; rpm
